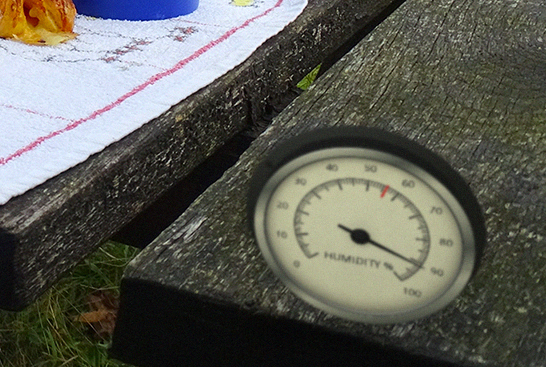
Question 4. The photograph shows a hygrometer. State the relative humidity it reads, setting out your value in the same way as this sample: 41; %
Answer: 90; %
